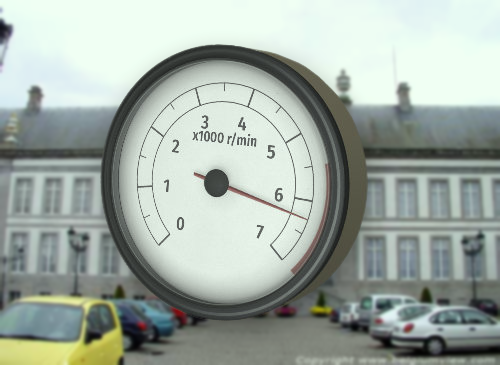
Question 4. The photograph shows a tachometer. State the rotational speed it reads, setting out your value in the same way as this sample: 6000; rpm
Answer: 6250; rpm
